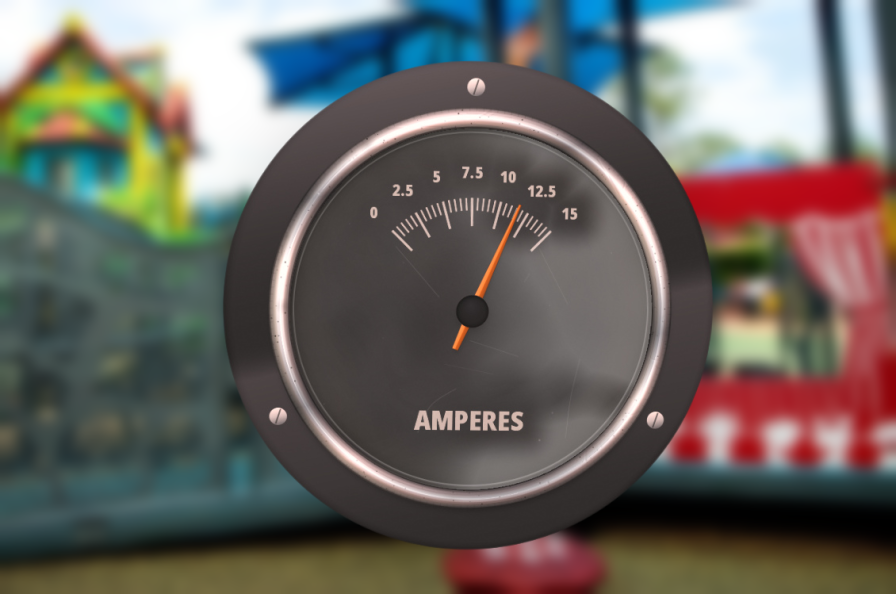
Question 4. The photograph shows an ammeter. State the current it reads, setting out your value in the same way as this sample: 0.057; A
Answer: 11.5; A
